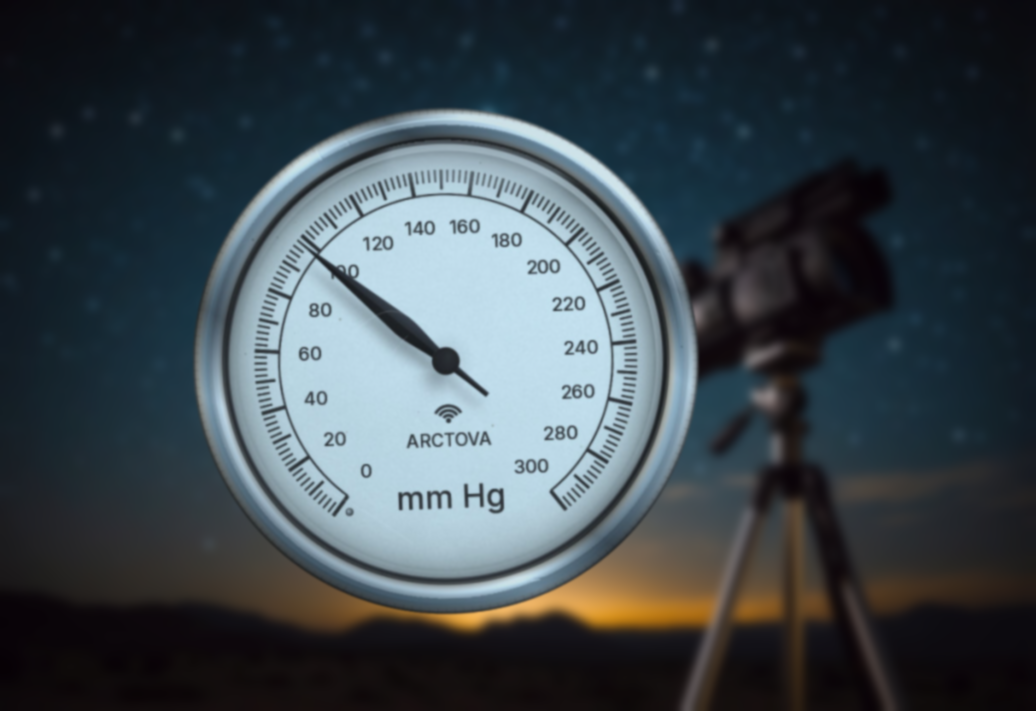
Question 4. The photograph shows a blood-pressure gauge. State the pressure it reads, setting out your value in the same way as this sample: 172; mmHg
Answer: 98; mmHg
